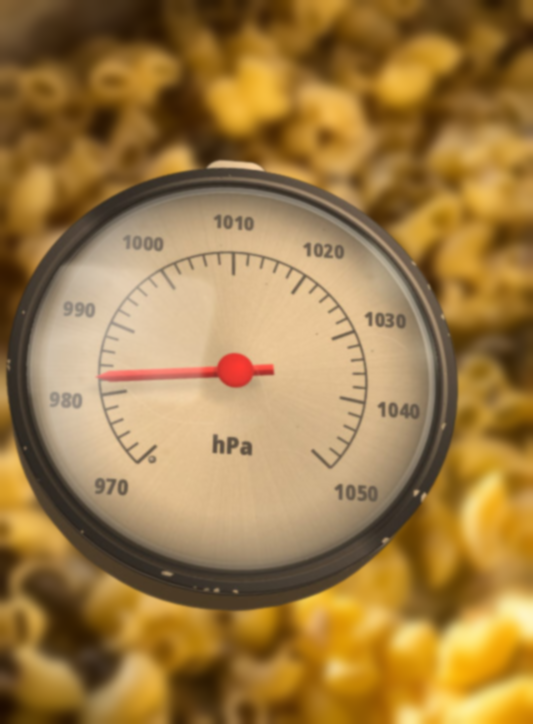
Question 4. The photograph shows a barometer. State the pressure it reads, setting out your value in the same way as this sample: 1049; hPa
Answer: 982; hPa
